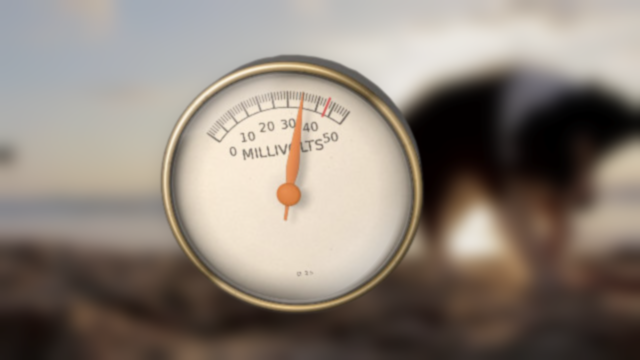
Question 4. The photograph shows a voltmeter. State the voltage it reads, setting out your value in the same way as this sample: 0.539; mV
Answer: 35; mV
